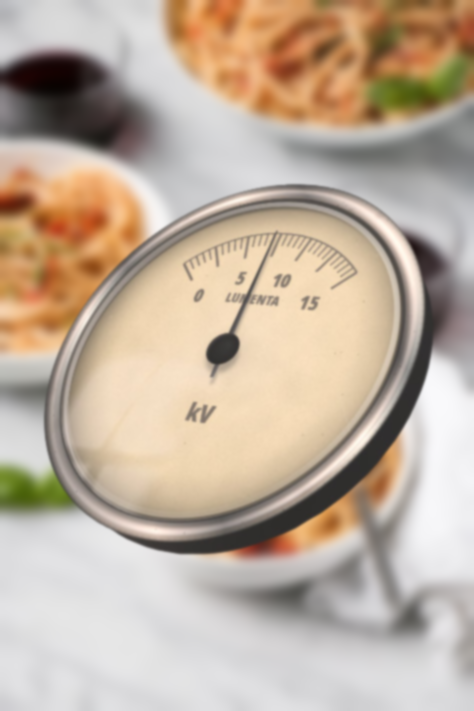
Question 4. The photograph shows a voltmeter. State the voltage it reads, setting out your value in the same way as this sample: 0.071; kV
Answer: 7.5; kV
